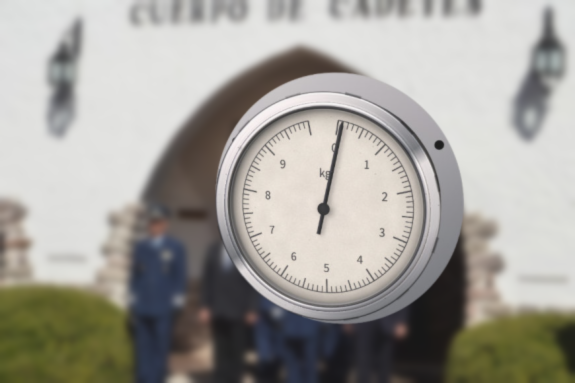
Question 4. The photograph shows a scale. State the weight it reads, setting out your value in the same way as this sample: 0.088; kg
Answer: 0.1; kg
